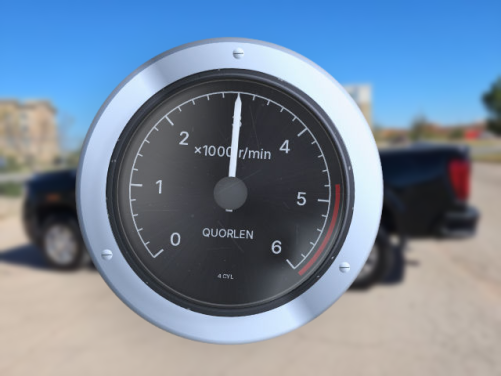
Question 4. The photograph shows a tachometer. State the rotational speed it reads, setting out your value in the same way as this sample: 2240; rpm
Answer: 3000; rpm
